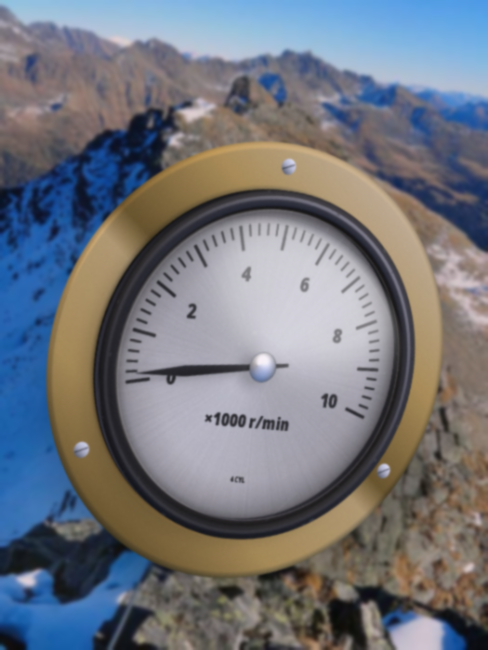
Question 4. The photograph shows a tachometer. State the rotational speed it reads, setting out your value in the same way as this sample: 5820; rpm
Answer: 200; rpm
